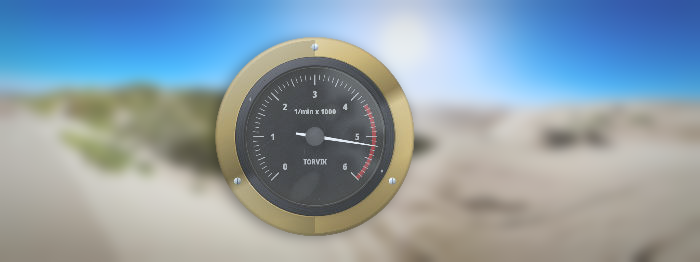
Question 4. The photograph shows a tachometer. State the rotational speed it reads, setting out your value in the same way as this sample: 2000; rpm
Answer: 5200; rpm
